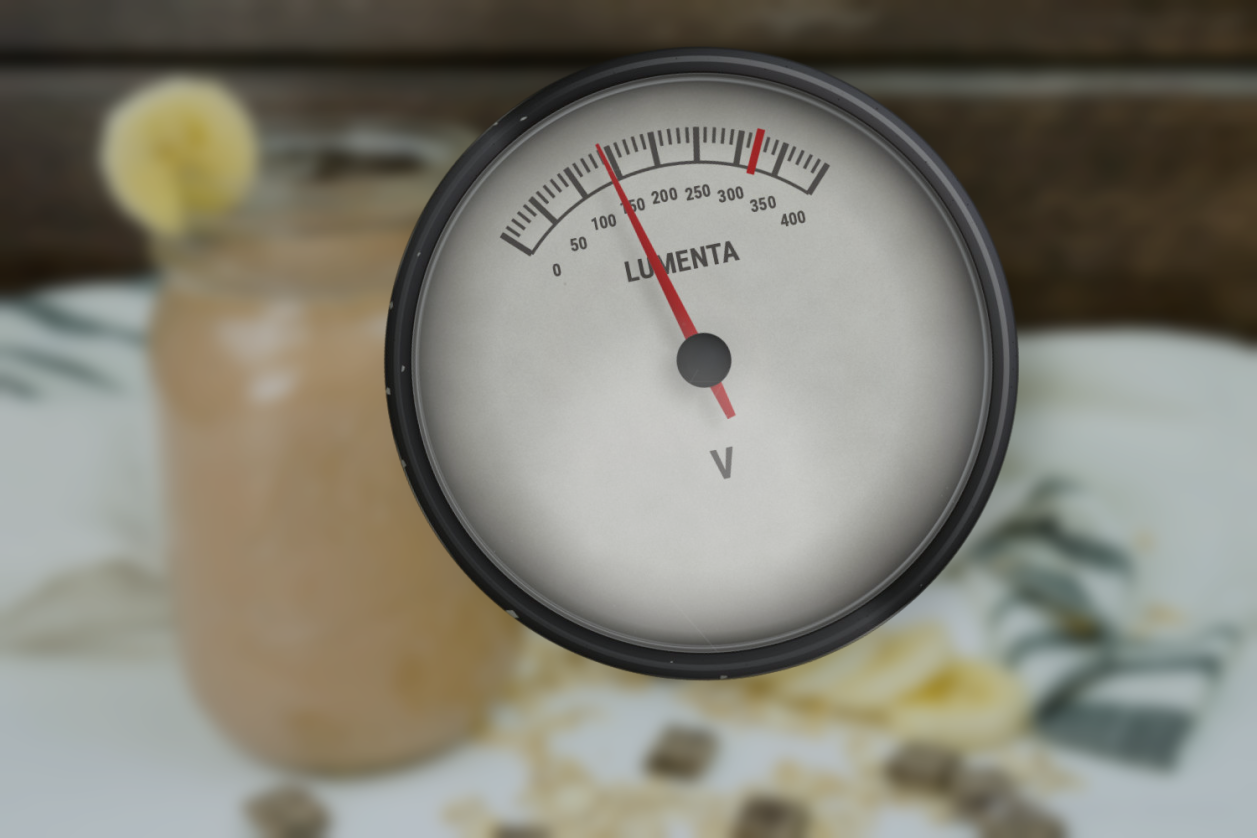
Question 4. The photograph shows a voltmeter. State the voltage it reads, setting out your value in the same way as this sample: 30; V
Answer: 140; V
